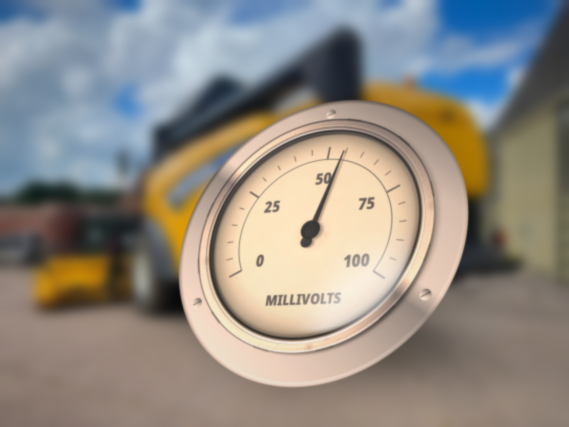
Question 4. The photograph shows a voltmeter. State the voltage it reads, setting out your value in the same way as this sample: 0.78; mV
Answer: 55; mV
